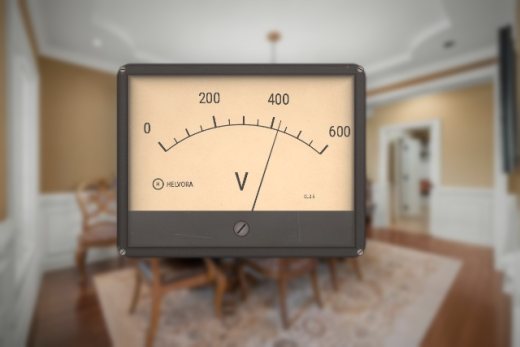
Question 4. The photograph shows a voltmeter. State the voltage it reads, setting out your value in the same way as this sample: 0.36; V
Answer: 425; V
